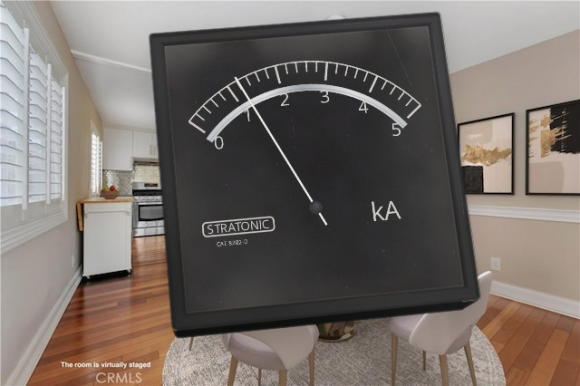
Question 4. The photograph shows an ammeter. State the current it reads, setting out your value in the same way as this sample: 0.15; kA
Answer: 1.2; kA
